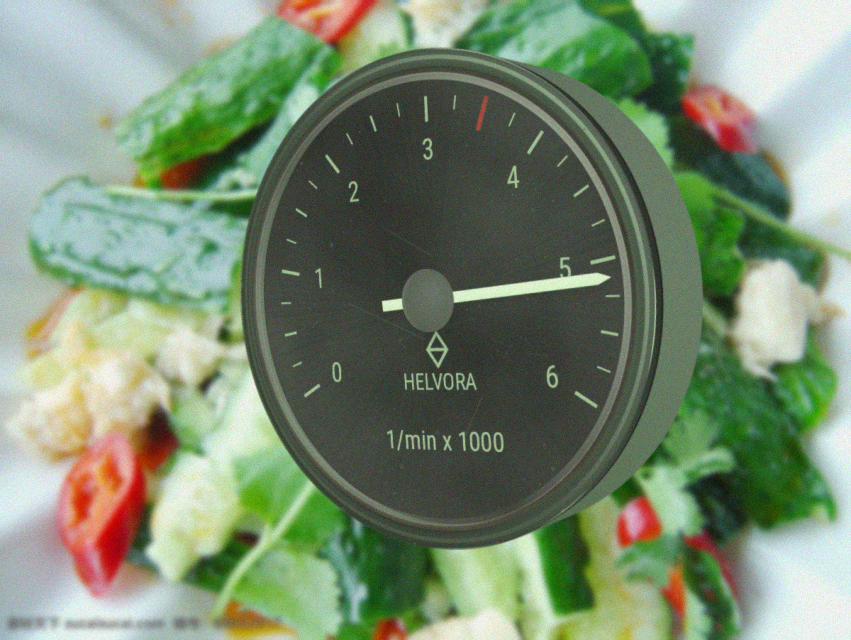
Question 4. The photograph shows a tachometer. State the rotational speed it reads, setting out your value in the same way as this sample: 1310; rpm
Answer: 5125; rpm
